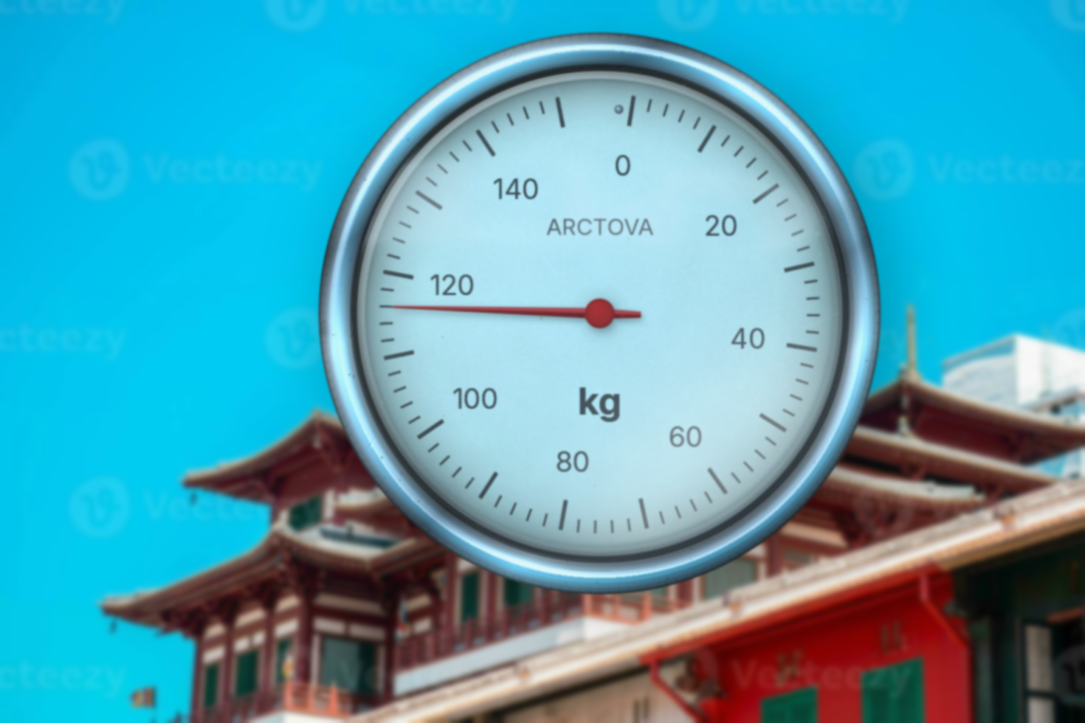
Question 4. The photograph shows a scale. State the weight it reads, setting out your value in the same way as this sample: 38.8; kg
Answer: 116; kg
